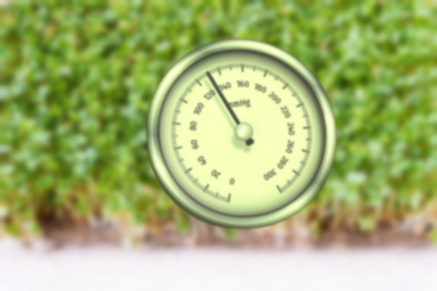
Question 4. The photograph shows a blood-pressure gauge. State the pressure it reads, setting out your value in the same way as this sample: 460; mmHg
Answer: 130; mmHg
